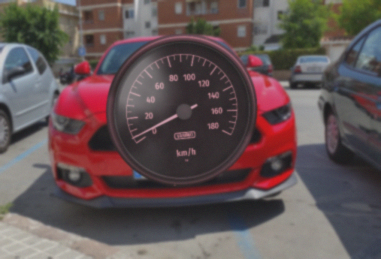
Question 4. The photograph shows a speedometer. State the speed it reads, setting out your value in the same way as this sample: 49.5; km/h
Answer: 5; km/h
